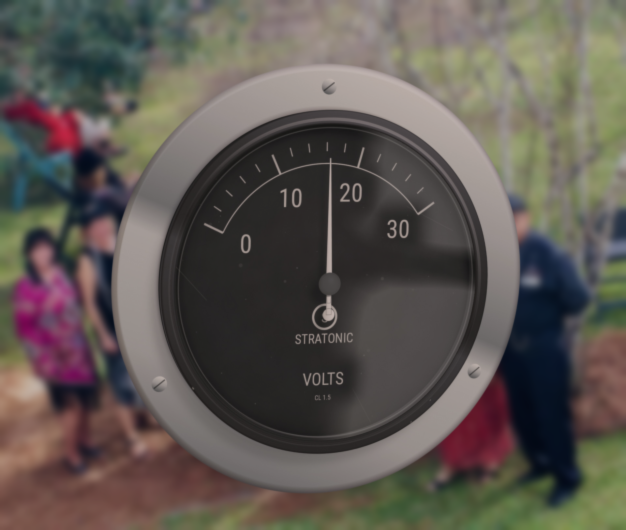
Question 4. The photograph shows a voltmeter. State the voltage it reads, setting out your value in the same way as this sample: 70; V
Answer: 16; V
